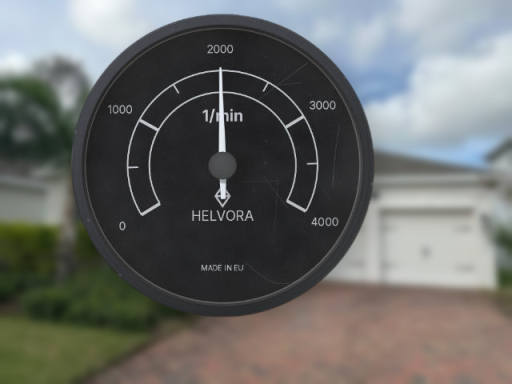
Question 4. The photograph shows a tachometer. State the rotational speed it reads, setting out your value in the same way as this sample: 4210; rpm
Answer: 2000; rpm
